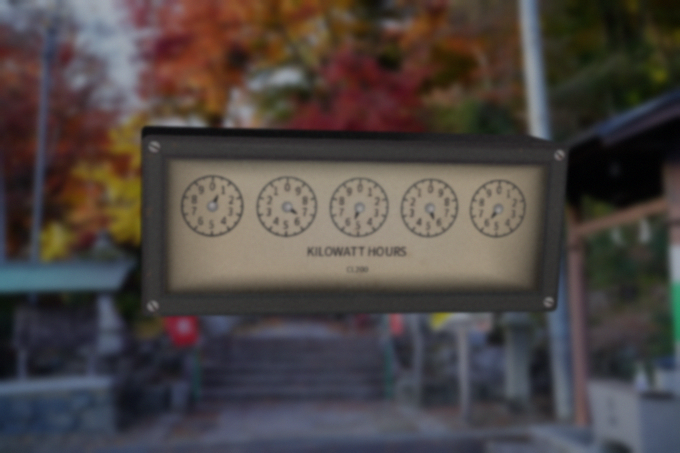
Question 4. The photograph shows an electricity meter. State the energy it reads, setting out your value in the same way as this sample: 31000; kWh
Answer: 6556; kWh
